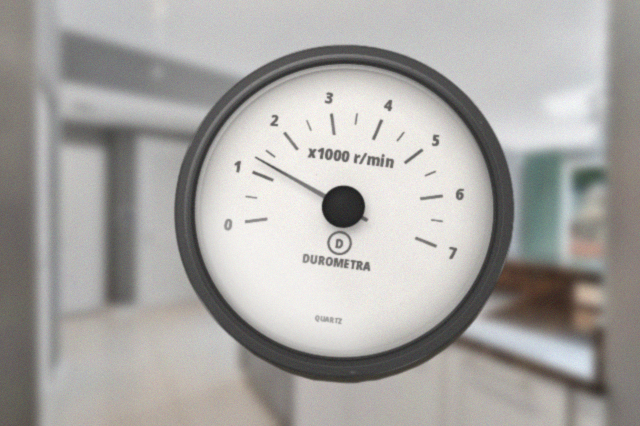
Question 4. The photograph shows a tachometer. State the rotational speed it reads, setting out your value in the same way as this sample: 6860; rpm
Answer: 1250; rpm
